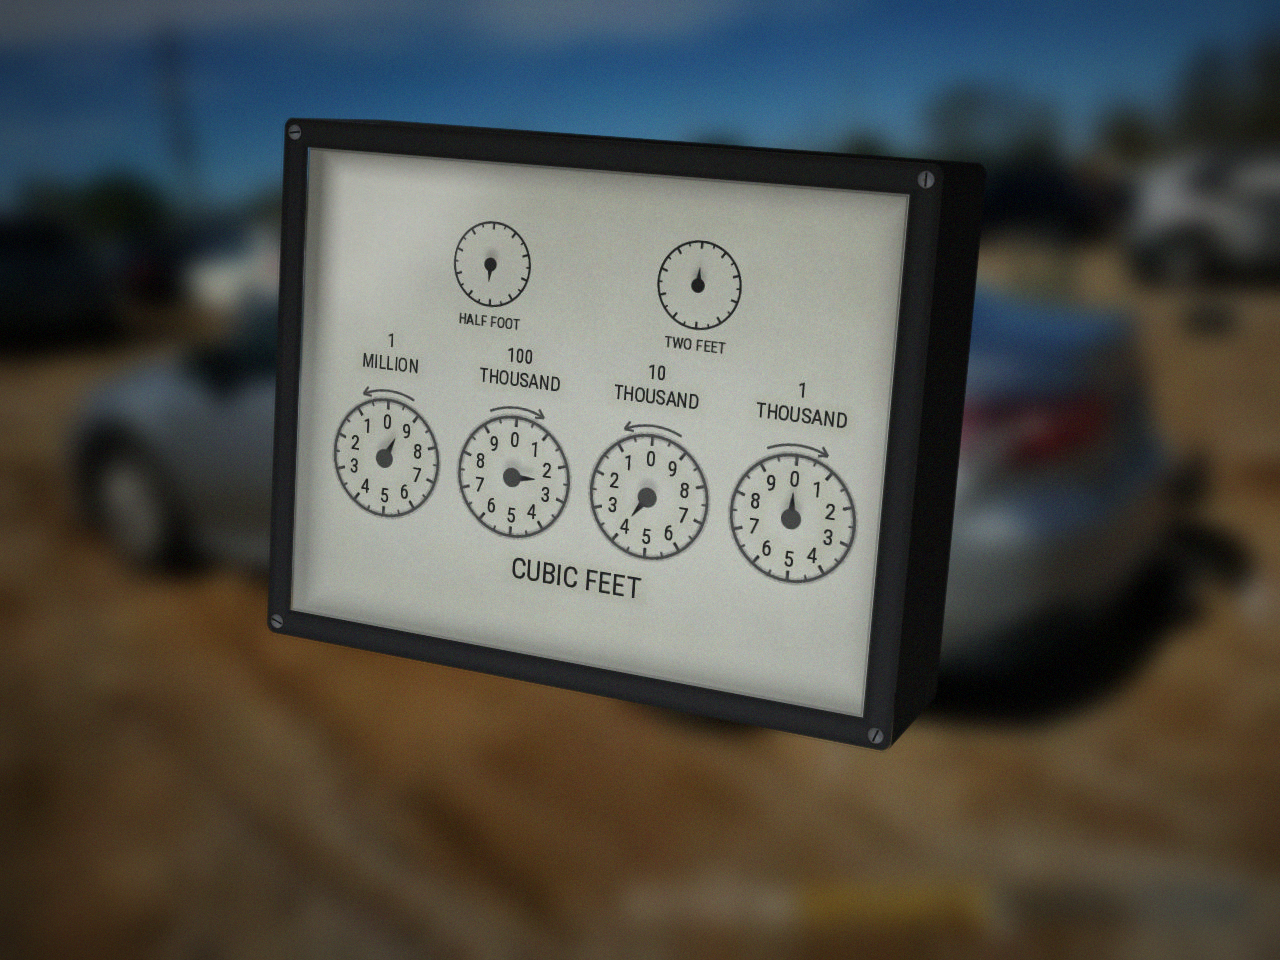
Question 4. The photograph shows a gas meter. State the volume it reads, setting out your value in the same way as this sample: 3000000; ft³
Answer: 924000; ft³
